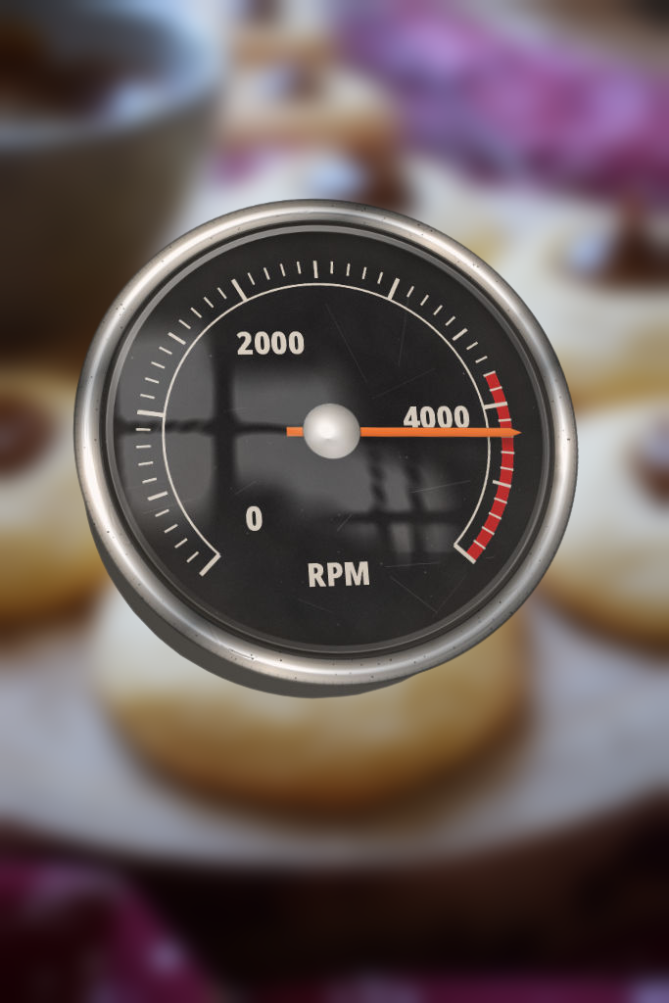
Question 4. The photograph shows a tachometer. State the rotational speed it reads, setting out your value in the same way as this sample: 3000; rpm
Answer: 4200; rpm
